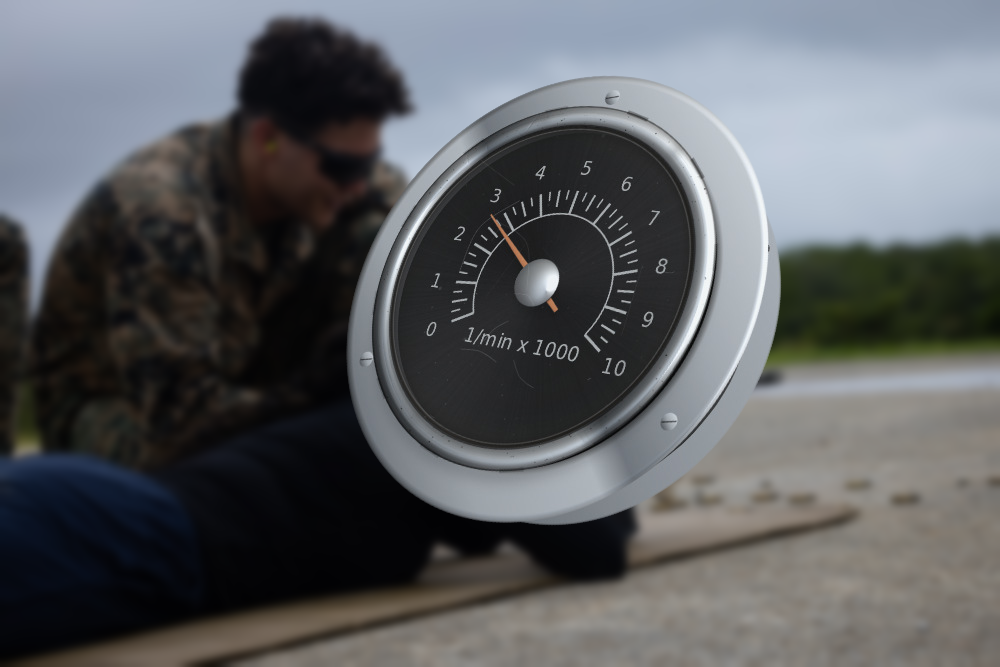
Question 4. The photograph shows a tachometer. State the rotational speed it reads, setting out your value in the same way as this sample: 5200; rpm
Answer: 2750; rpm
